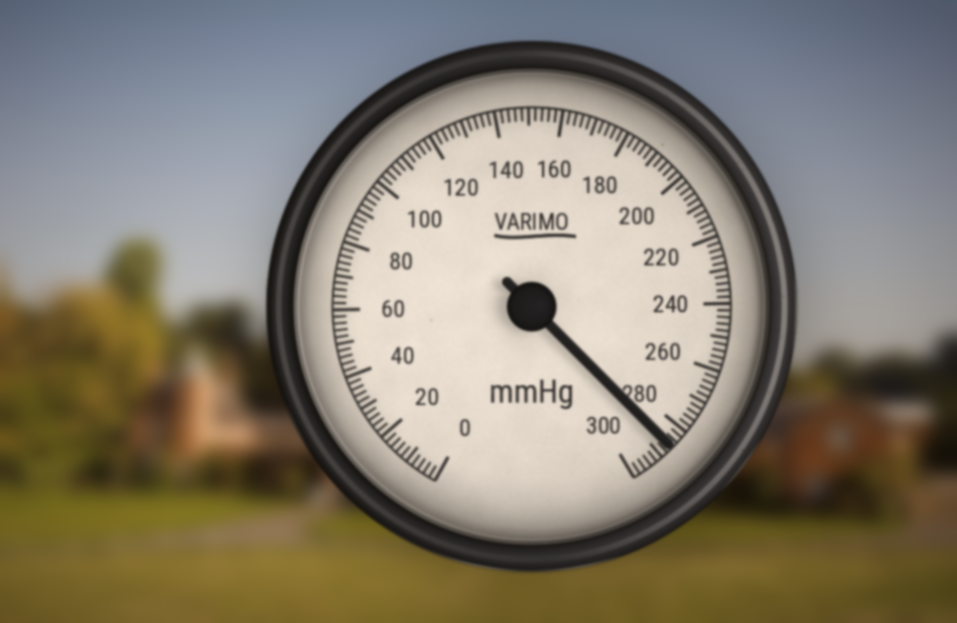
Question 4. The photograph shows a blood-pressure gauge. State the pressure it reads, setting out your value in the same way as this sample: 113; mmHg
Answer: 286; mmHg
